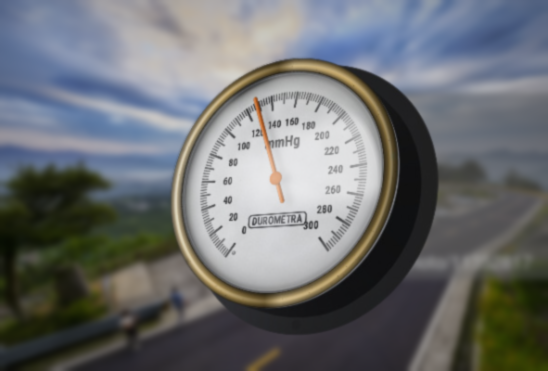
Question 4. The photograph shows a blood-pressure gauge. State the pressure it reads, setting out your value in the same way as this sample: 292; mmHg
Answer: 130; mmHg
